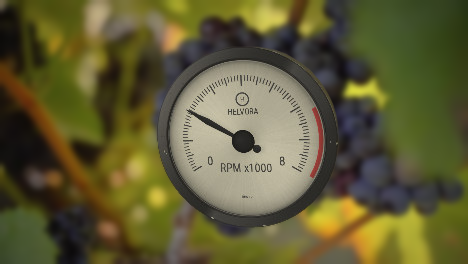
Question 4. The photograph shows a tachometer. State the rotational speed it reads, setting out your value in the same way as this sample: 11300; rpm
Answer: 2000; rpm
